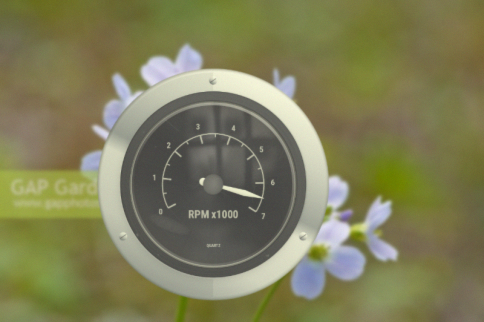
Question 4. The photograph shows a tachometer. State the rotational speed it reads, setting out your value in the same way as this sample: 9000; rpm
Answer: 6500; rpm
